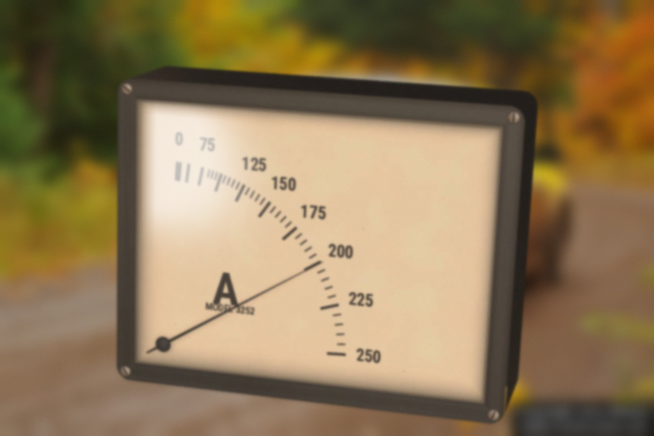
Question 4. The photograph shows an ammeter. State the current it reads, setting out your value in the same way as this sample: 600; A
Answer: 200; A
